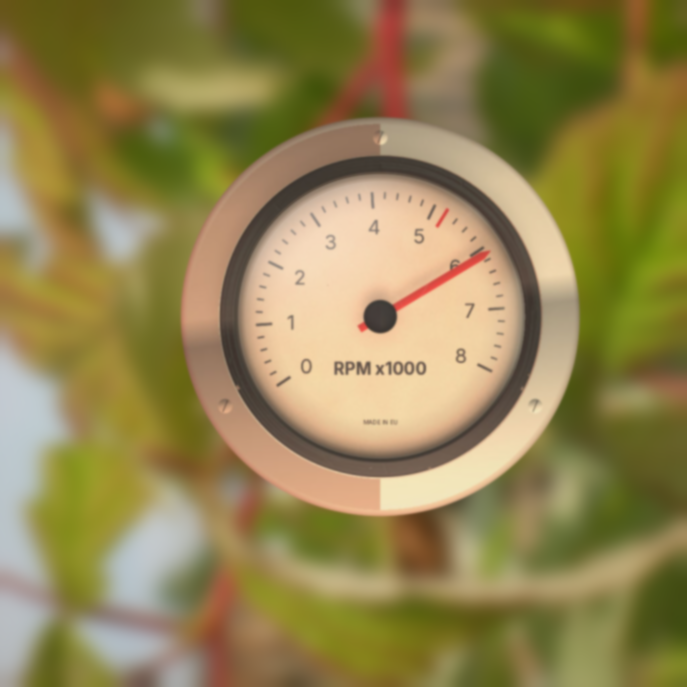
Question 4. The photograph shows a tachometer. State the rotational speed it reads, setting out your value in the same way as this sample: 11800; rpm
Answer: 6100; rpm
